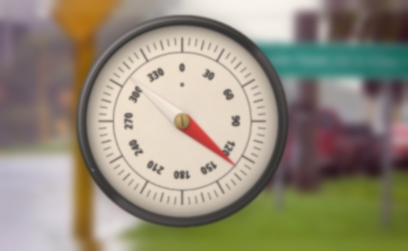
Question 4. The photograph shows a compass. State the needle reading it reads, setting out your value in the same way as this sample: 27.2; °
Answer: 130; °
